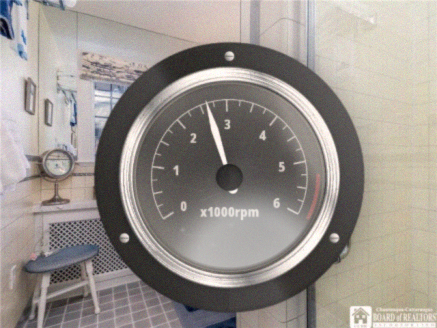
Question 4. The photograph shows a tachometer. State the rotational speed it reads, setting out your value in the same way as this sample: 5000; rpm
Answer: 2625; rpm
